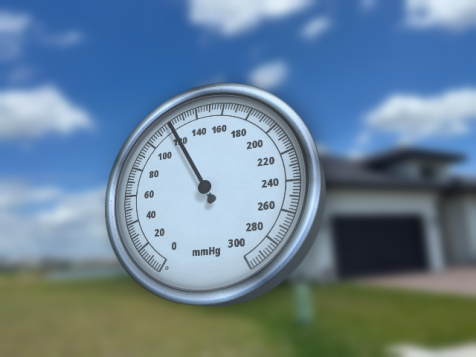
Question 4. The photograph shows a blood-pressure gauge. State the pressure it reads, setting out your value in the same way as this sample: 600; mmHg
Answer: 120; mmHg
